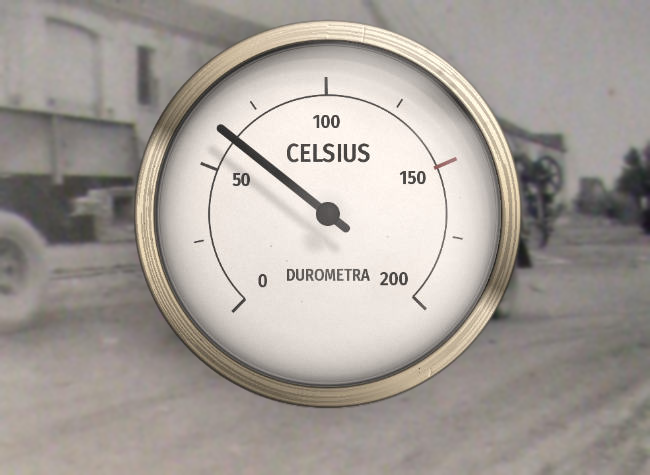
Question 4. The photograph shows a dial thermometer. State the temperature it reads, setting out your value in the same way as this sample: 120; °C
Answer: 62.5; °C
